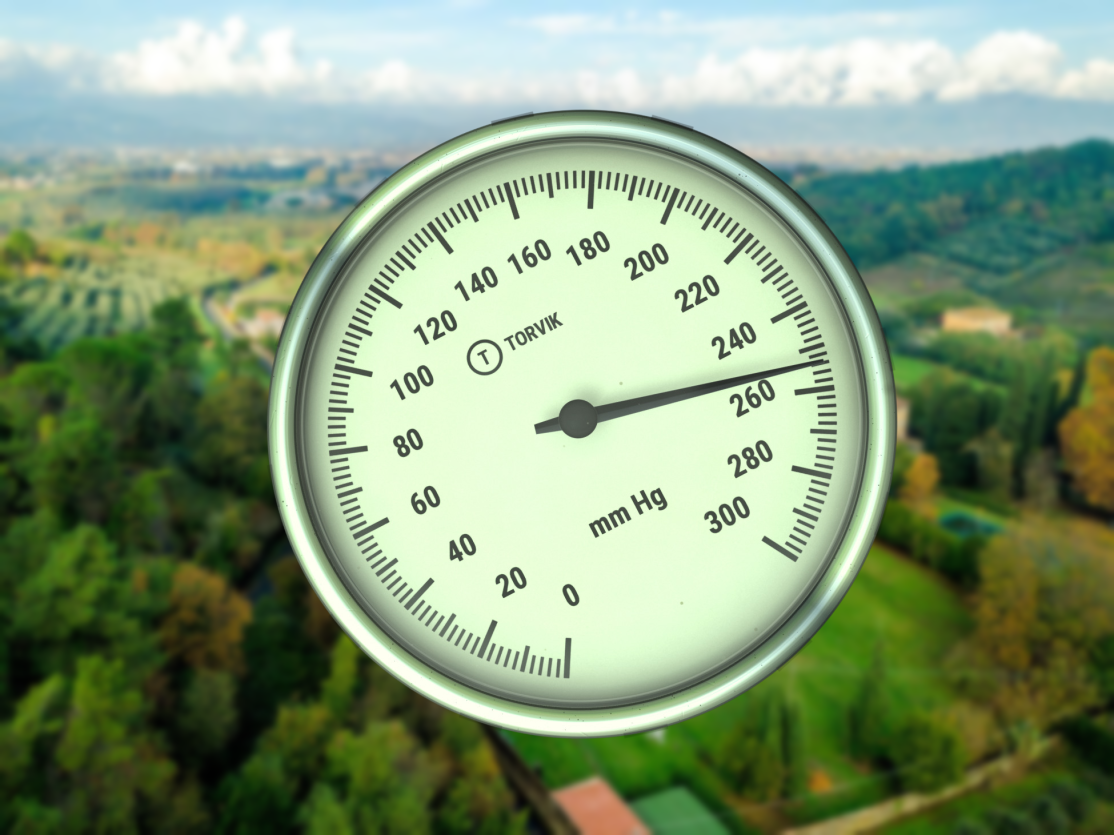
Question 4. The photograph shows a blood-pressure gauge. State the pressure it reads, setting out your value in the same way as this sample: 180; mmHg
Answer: 254; mmHg
